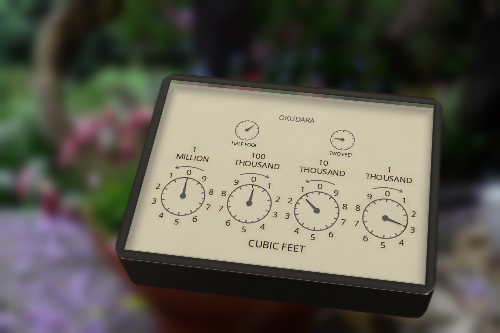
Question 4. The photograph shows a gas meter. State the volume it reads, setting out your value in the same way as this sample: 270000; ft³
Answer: 1300; ft³
